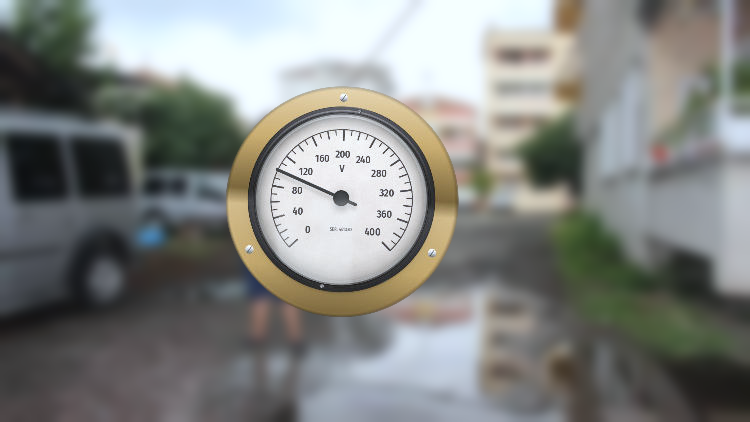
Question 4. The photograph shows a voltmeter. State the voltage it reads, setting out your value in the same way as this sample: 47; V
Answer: 100; V
